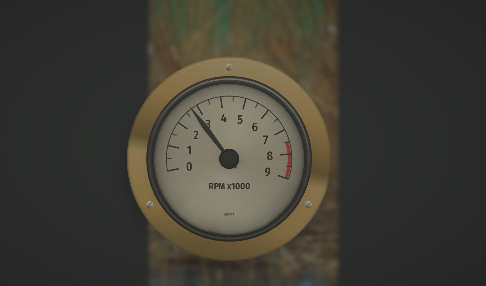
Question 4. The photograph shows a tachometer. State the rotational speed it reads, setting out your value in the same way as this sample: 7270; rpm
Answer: 2750; rpm
